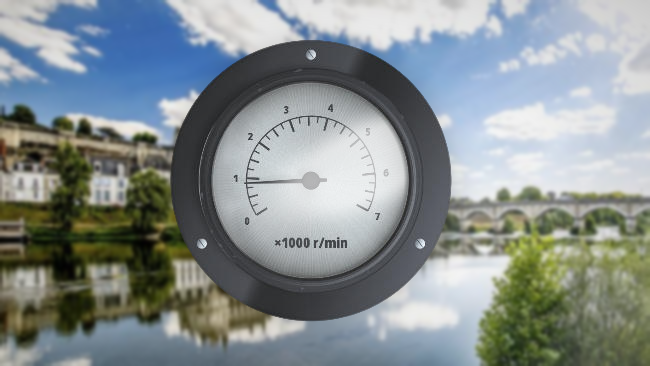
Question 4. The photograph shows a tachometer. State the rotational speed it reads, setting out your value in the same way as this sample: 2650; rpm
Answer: 875; rpm
